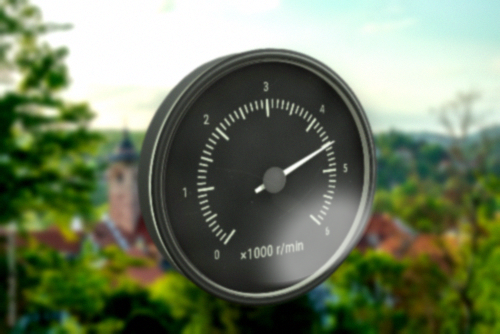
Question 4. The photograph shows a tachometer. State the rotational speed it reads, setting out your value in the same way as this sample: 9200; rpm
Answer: 4500; rpm
